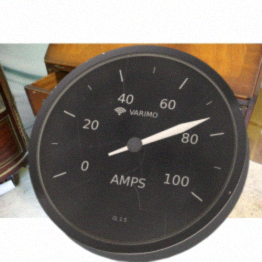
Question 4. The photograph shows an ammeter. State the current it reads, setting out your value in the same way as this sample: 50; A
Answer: 75; A
